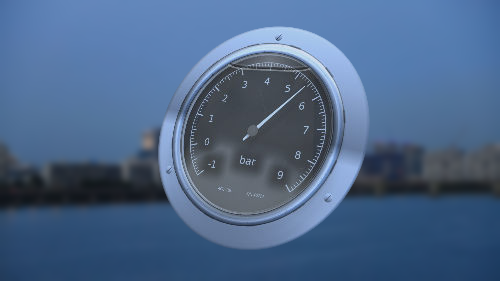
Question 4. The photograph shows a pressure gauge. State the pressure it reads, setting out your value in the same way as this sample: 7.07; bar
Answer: 5.5; bar
